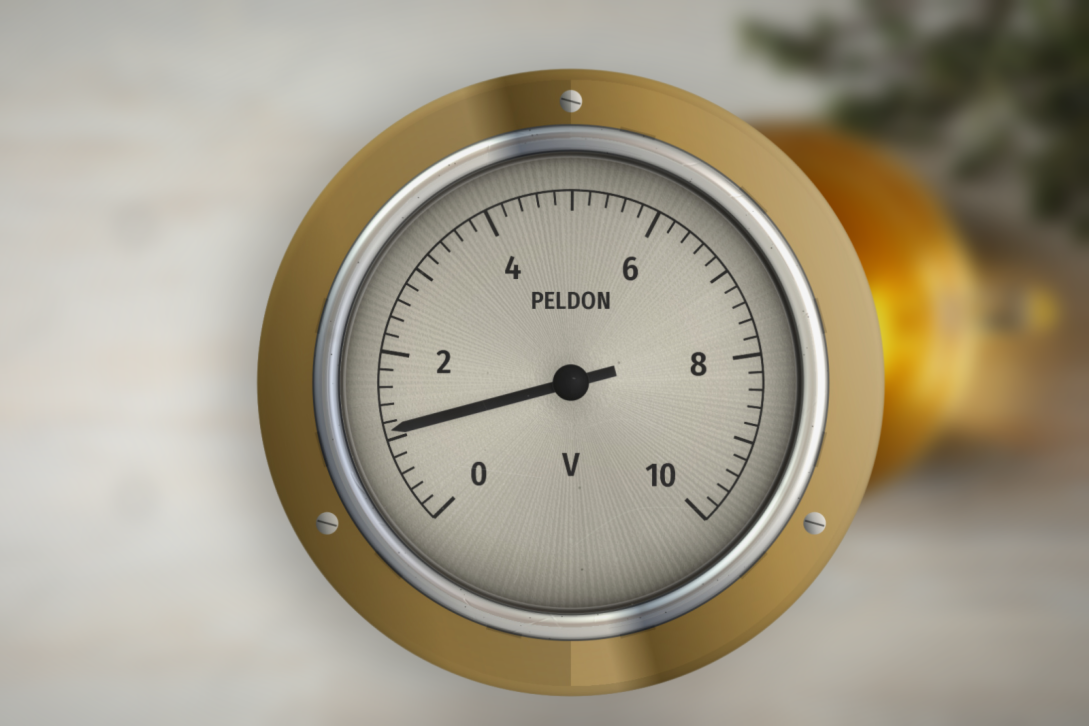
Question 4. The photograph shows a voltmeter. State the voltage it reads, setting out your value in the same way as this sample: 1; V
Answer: 1.1; V
